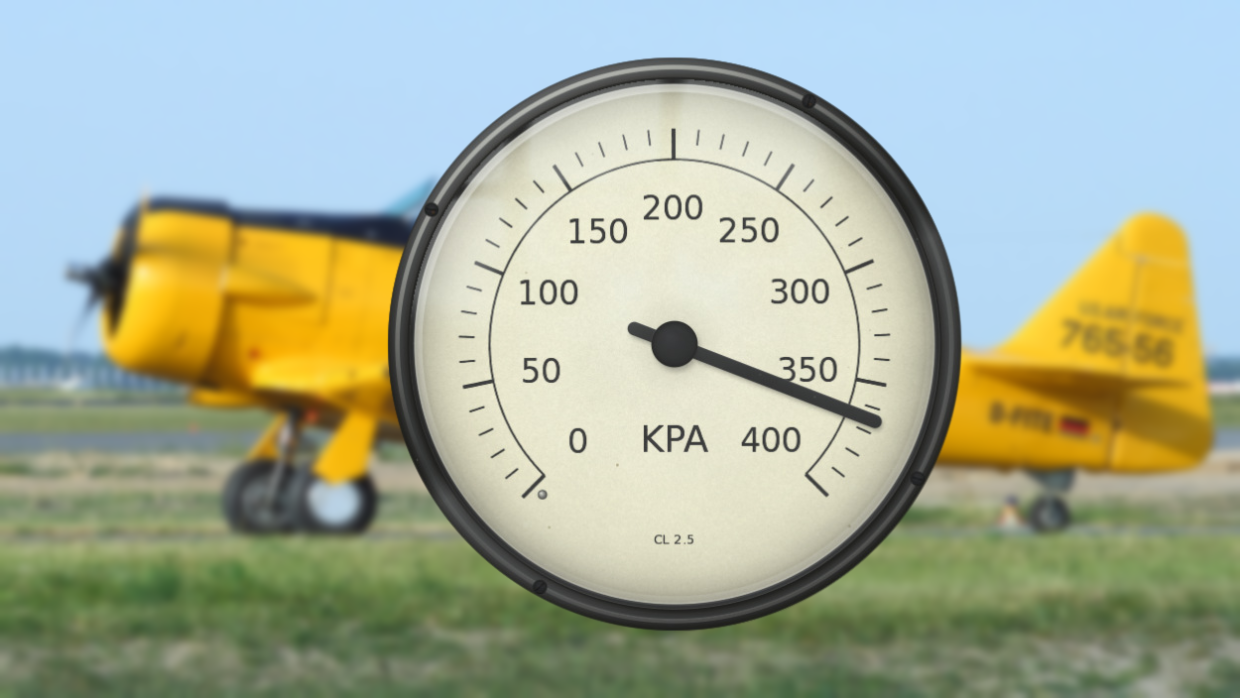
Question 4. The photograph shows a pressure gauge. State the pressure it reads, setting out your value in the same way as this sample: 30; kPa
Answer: 365; kPa
